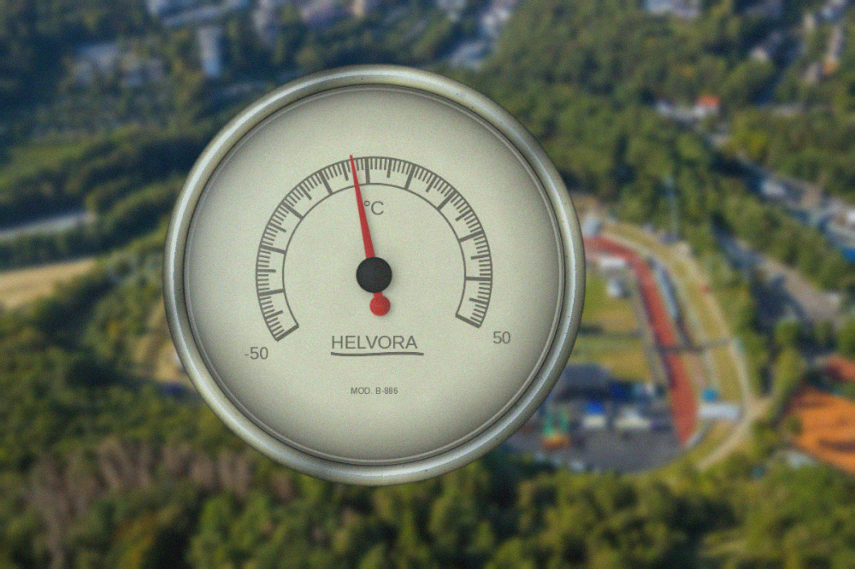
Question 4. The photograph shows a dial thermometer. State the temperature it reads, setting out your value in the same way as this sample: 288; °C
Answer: -3; °C
